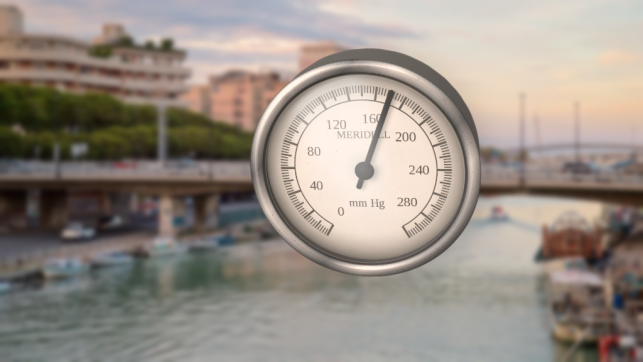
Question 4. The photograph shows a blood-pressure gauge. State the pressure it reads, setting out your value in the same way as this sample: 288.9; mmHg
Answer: 170; mmHg
